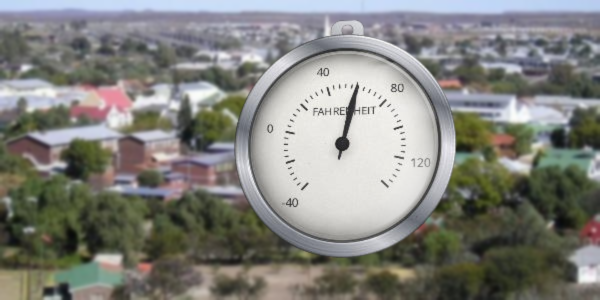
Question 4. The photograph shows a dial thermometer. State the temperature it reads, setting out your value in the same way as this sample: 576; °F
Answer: 60; °F
